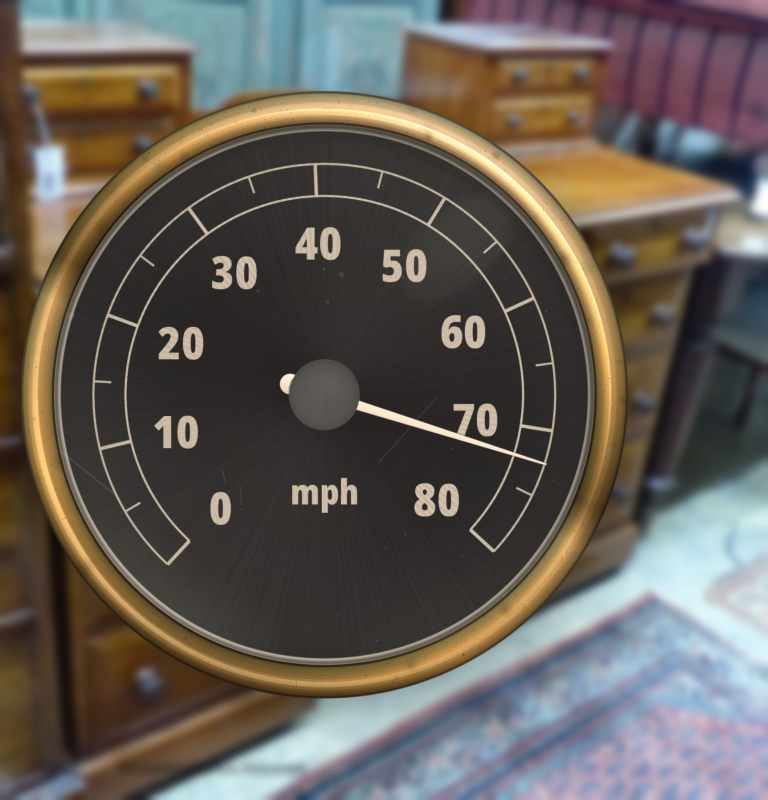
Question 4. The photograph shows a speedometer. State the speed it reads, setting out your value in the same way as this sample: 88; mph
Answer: 72.5; mph
